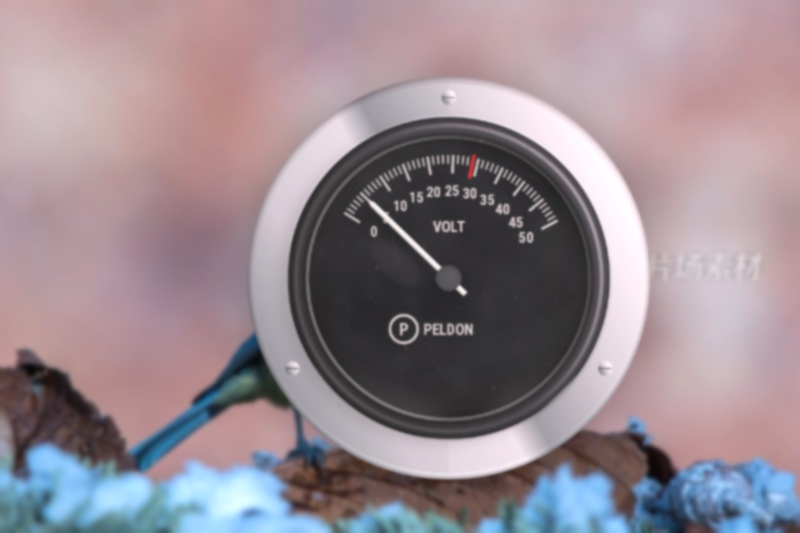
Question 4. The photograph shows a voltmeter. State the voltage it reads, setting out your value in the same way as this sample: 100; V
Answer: 5; V
